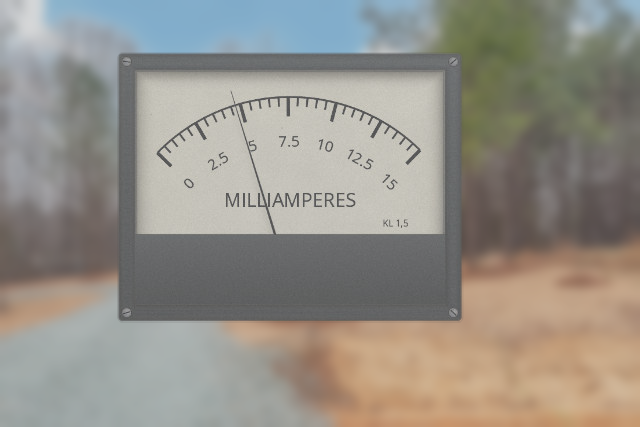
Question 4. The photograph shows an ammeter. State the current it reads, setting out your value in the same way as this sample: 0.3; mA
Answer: 4.75; mA
